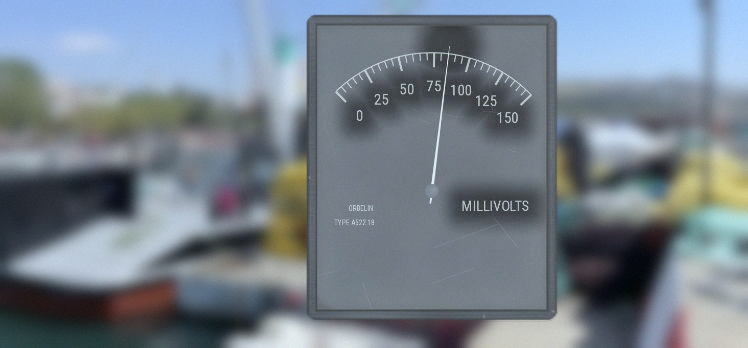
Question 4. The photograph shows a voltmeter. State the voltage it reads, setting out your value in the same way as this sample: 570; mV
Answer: 85; mV
